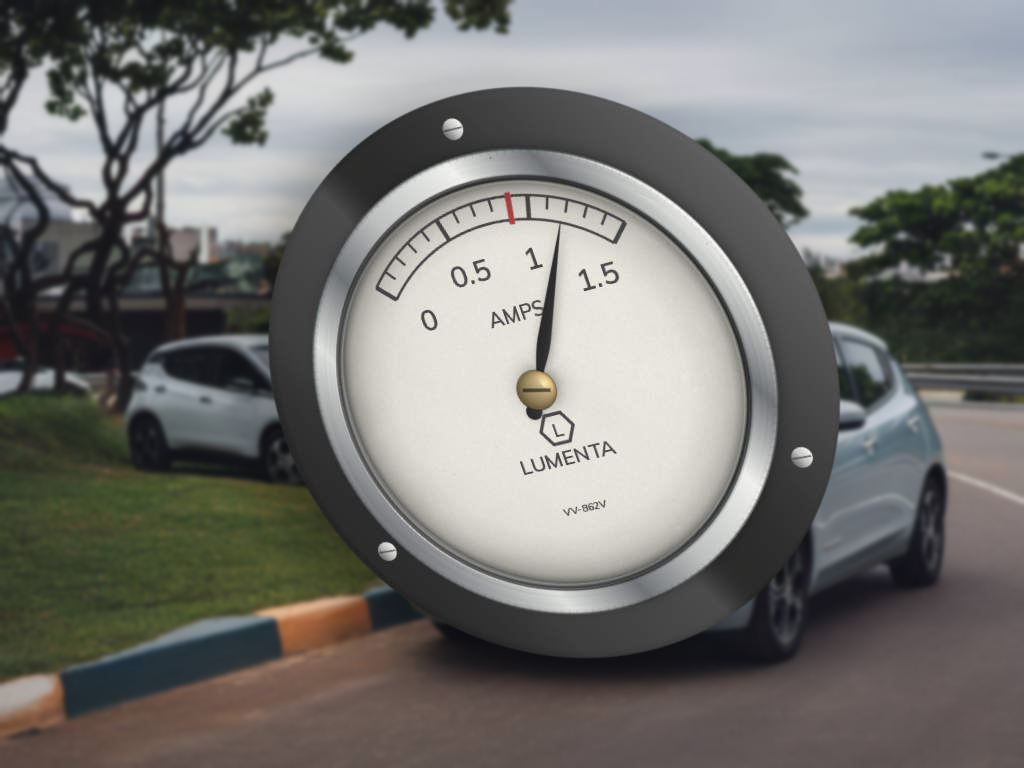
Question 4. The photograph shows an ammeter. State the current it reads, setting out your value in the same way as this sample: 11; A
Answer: 1.2; A
